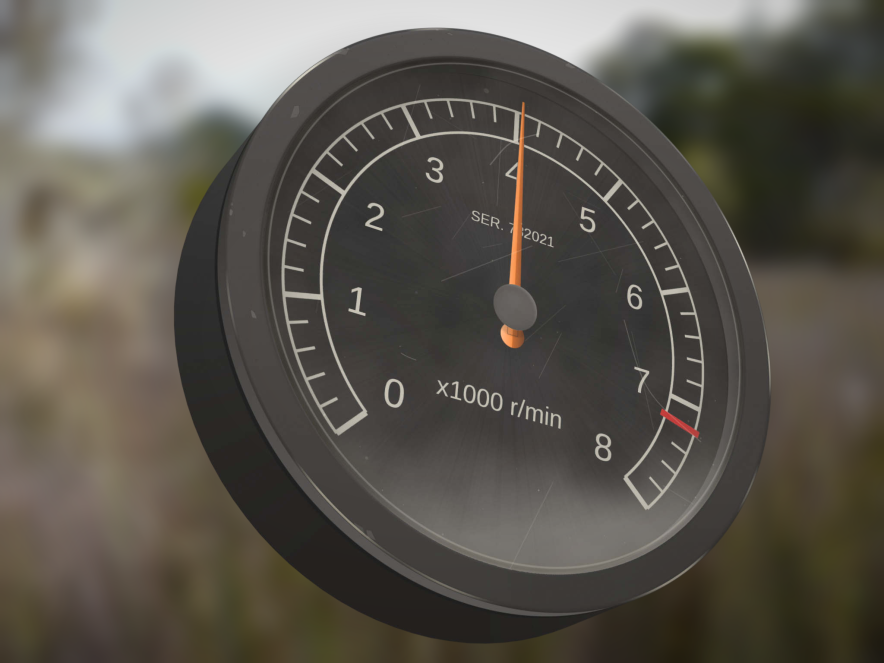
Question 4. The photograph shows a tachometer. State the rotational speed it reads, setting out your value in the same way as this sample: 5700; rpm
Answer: 4000; rpm
